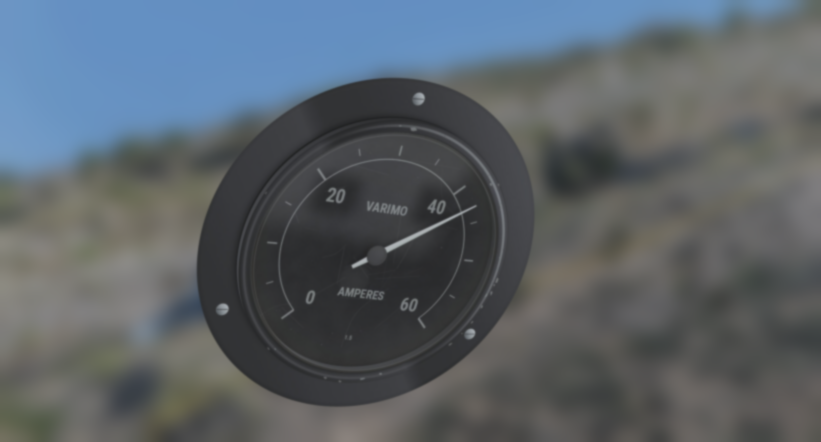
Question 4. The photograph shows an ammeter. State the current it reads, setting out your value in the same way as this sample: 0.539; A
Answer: 42.5; A
